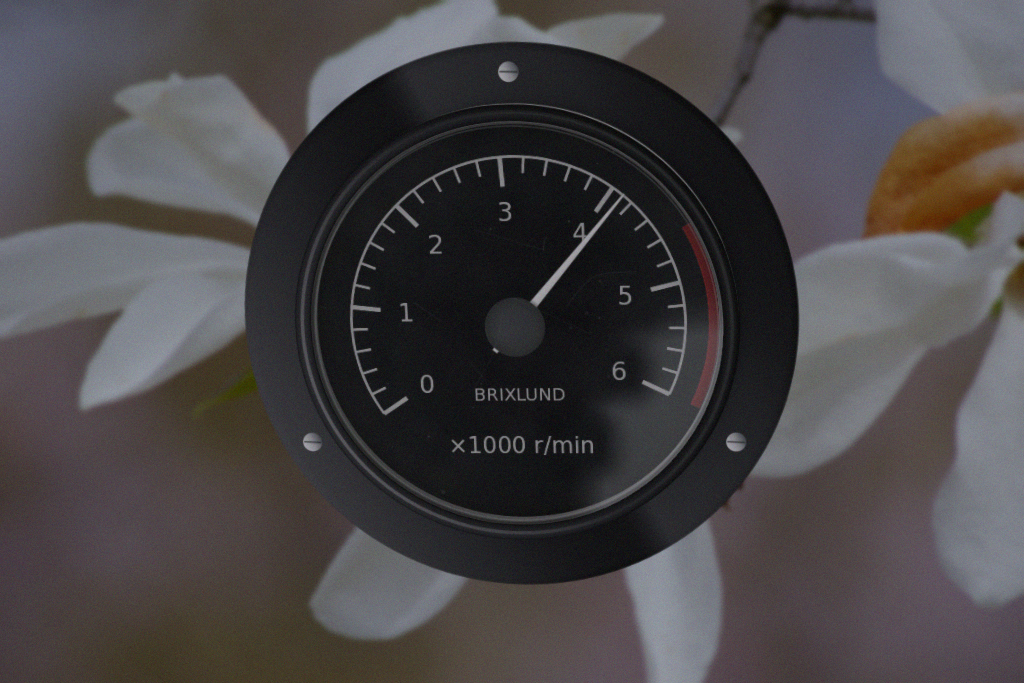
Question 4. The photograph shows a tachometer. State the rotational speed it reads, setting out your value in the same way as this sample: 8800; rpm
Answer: 4100; rpm
